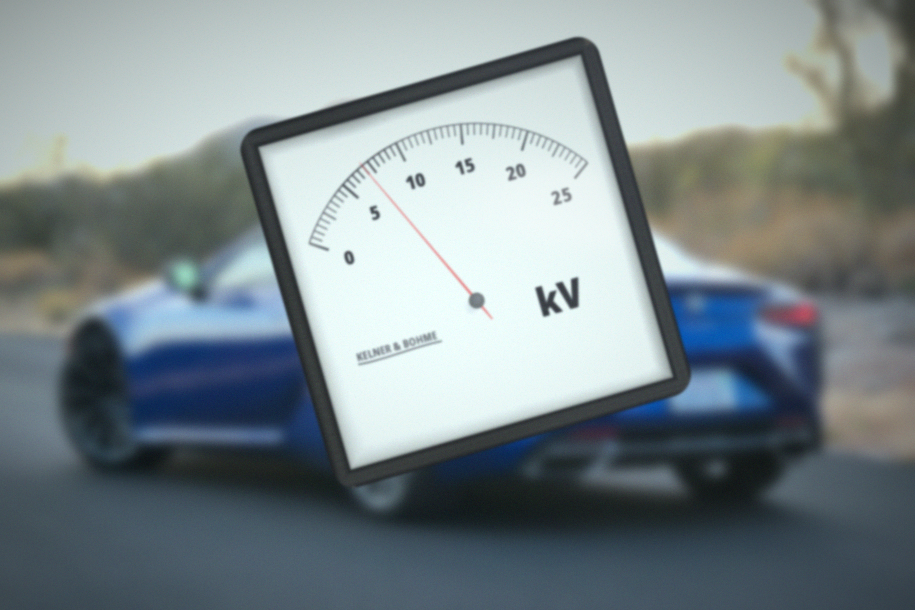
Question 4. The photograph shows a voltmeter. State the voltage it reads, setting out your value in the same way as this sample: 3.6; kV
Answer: 7; kV
